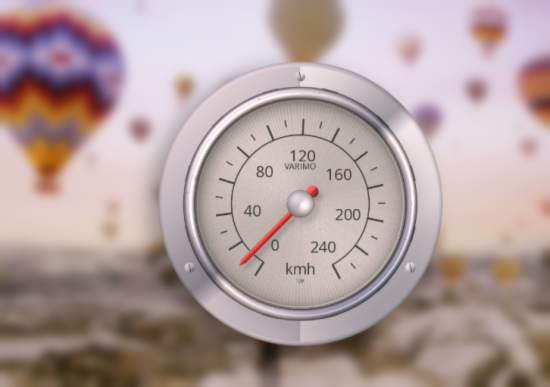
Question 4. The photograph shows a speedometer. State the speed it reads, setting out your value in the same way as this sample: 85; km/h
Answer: 10; km/h
